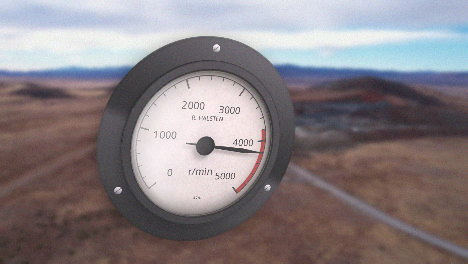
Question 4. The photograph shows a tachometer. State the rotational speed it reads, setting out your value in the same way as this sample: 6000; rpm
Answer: 4200; rpm
